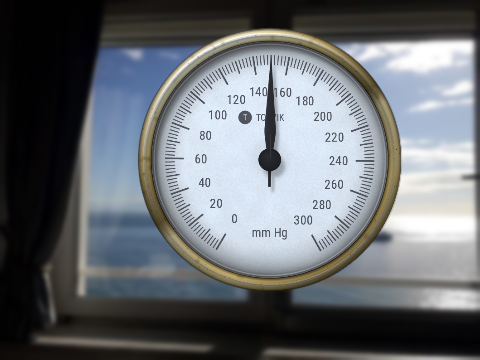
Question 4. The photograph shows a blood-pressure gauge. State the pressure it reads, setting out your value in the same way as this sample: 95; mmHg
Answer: 150; mmHg
